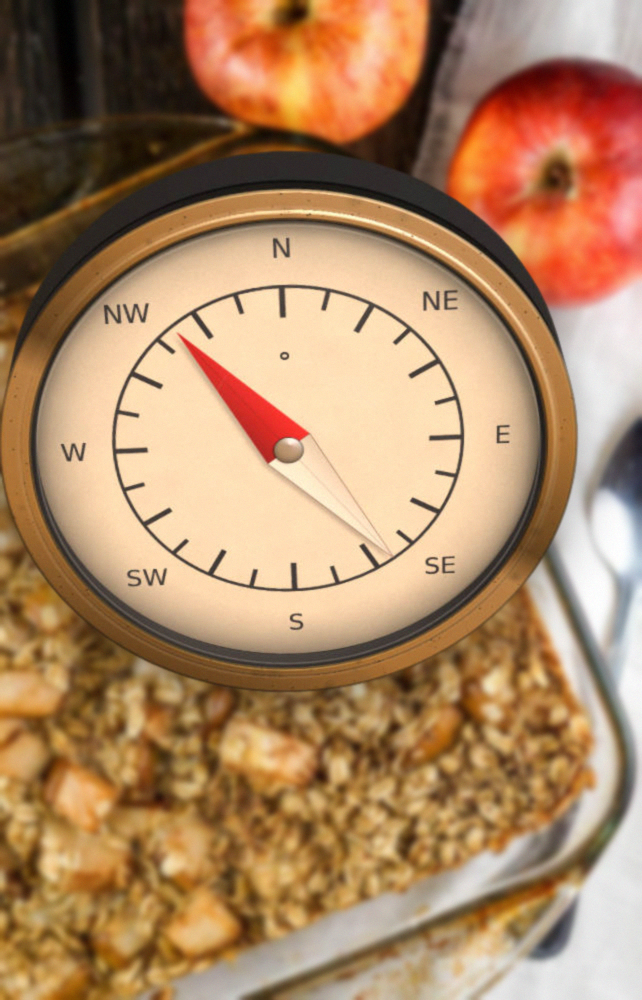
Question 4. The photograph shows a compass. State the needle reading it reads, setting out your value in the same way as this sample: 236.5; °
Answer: 322.5; °
